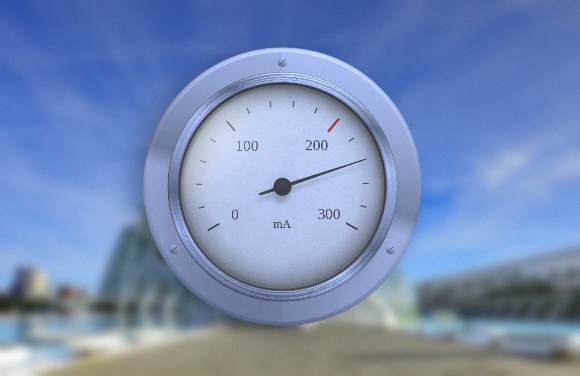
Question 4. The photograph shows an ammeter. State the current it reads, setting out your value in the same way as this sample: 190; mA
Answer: 240; mA
